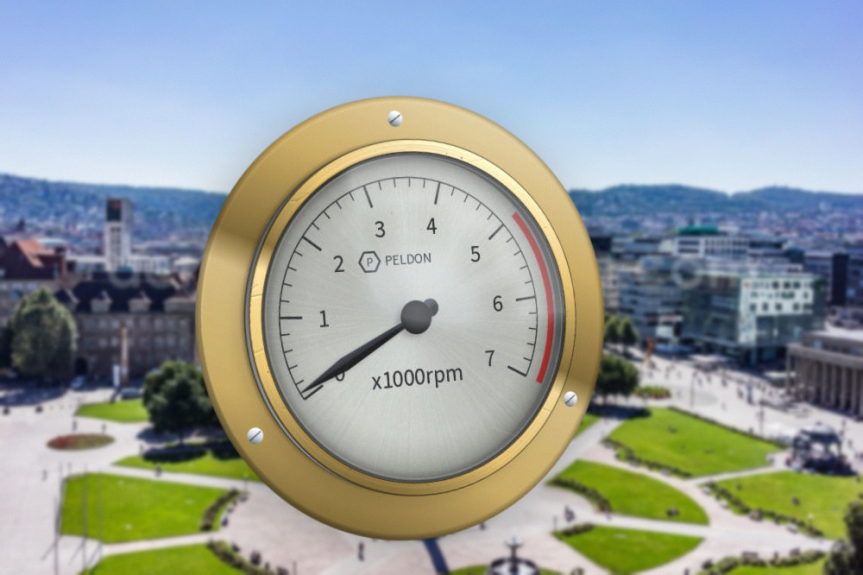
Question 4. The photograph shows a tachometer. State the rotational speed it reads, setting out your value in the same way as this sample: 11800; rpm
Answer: 100; rpm
